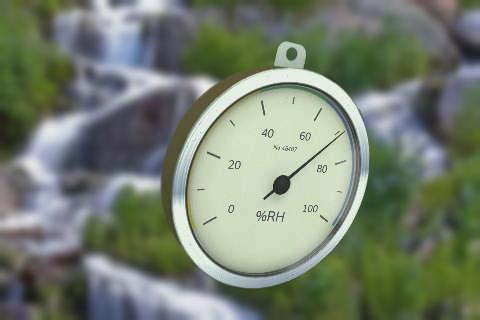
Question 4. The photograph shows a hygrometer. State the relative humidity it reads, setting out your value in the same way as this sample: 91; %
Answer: 70; %
